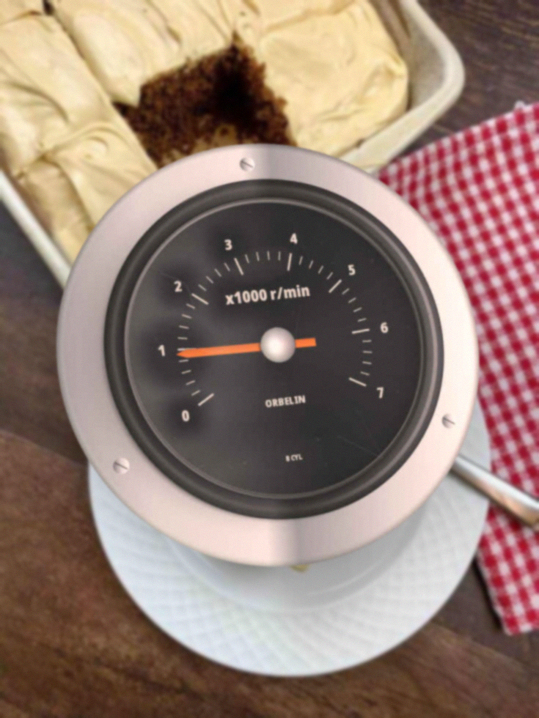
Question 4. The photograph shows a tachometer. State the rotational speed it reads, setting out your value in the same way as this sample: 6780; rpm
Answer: 900; rpm
